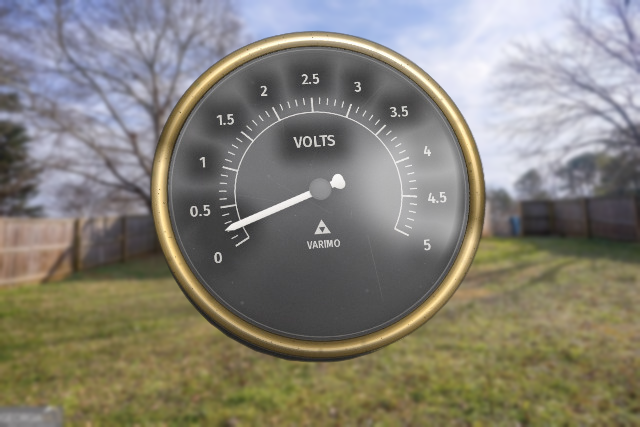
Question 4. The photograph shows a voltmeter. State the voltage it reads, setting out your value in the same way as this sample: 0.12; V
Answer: 0.2; V
